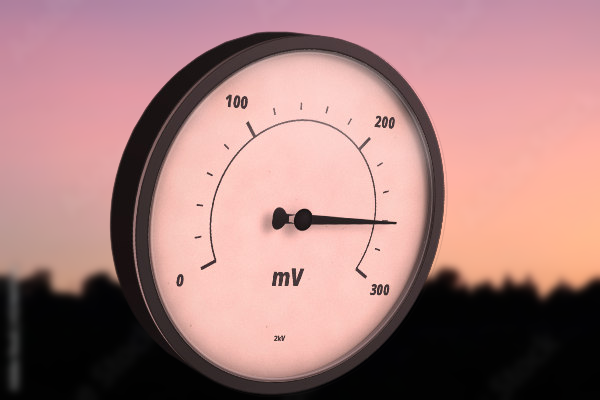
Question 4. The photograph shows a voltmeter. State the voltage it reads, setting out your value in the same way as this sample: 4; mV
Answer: 260; mV
